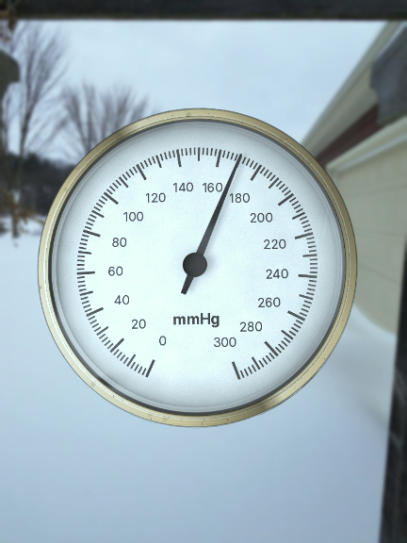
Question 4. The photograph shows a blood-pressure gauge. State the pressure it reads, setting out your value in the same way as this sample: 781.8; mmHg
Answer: 170; mmHg
